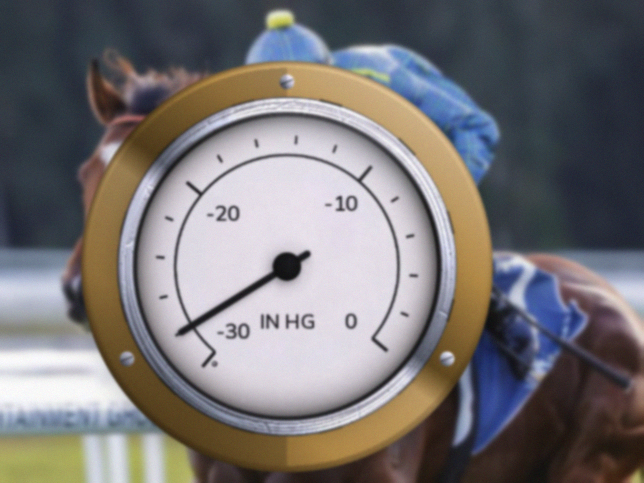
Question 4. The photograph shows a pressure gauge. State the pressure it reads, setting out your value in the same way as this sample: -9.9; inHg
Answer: -28; inHg
